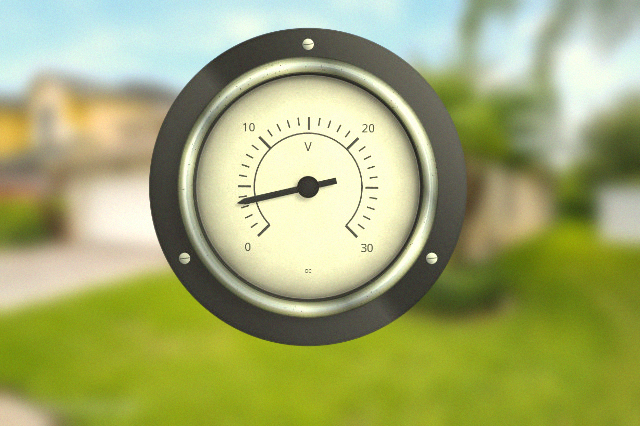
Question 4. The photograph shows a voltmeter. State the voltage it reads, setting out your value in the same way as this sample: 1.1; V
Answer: 3.5; V
